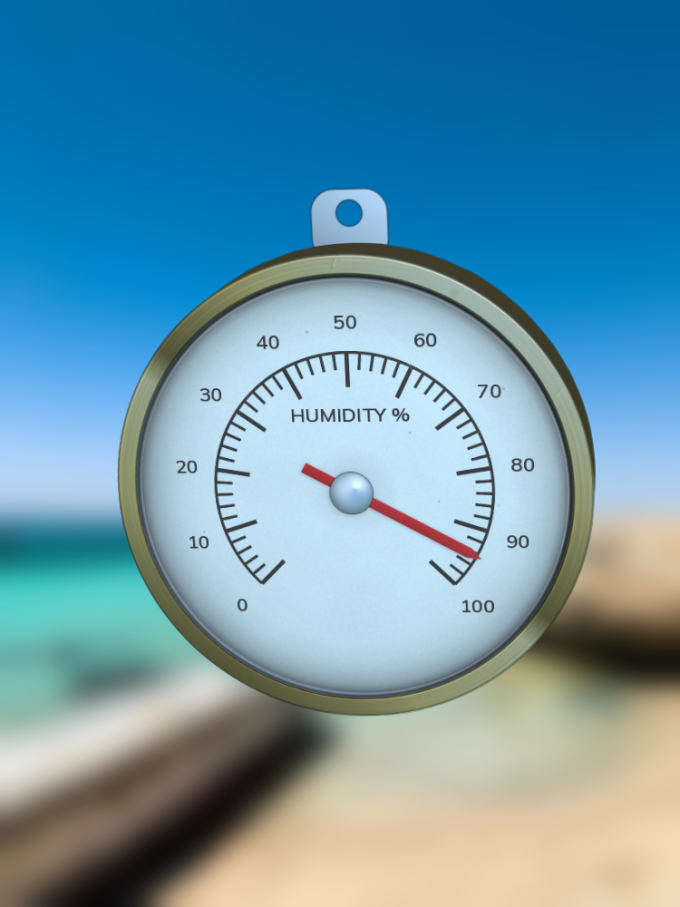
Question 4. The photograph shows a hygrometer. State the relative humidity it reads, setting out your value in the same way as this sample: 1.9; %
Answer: 94; %
